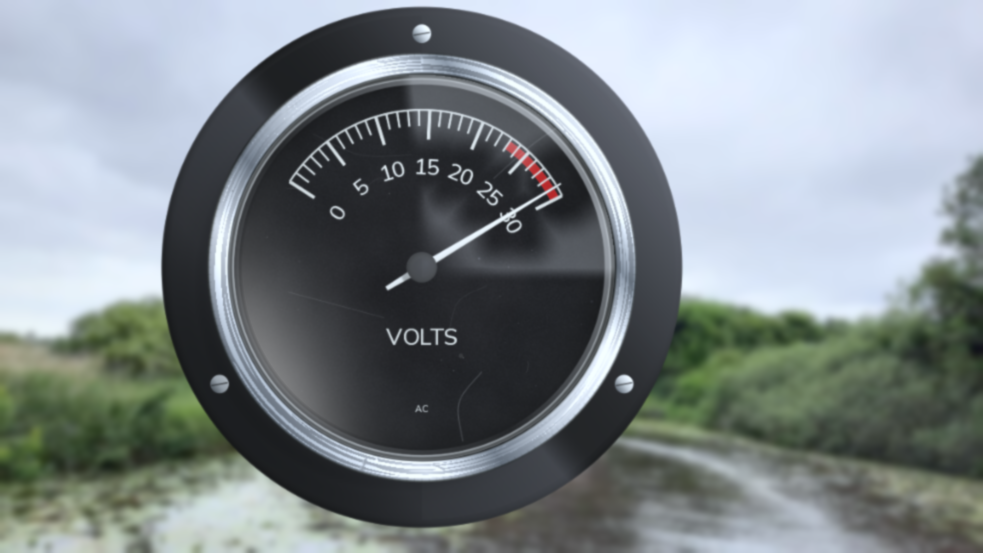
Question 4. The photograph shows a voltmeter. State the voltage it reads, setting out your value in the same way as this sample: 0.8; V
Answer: 29; V
